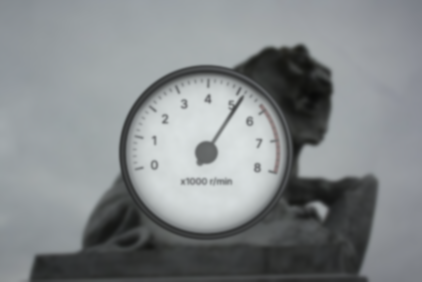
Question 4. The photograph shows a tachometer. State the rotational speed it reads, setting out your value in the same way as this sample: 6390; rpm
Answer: 5200; rpm
